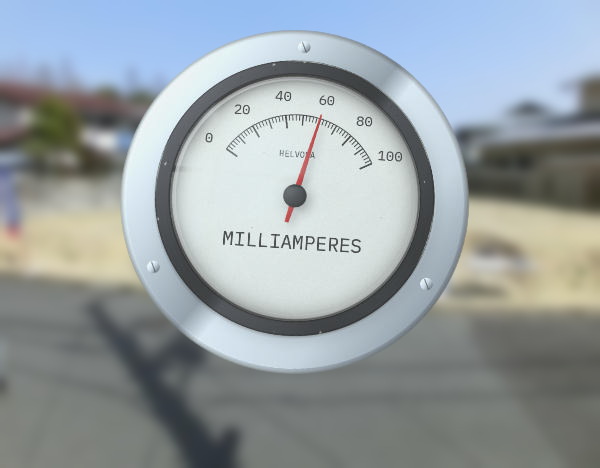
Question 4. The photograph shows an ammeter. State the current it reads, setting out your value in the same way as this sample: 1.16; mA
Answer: 60; mA
